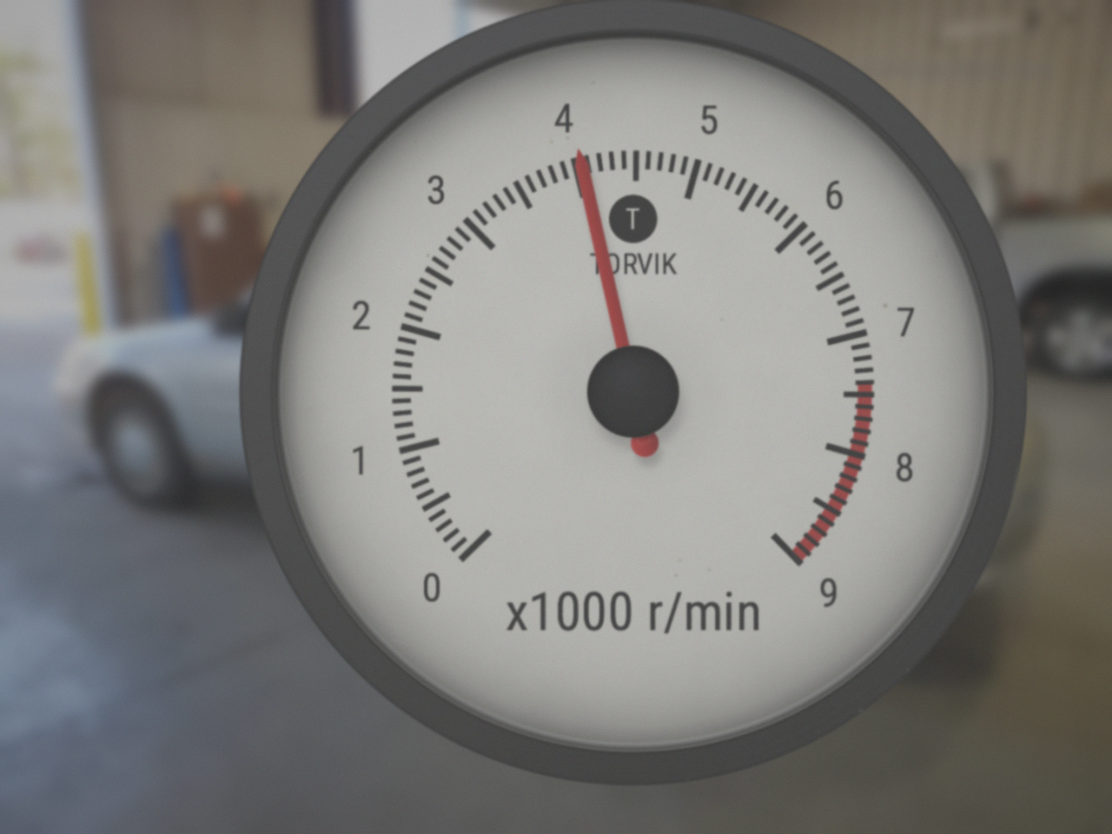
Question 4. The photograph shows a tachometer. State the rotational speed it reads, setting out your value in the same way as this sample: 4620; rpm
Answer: 4050; rpm
